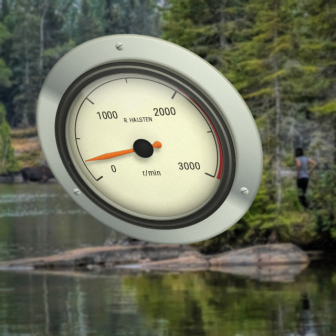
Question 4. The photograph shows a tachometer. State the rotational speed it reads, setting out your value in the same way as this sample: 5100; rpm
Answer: 250; rpm
